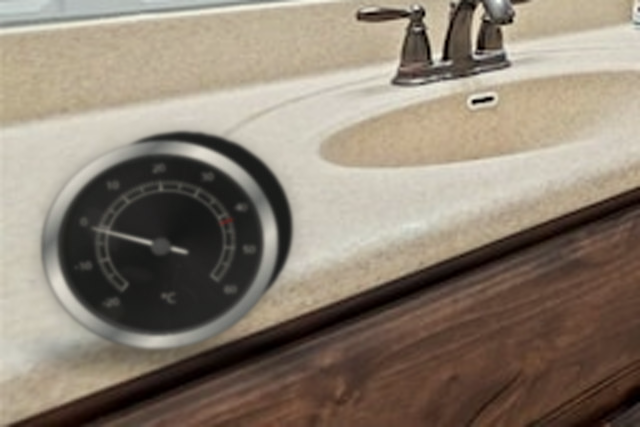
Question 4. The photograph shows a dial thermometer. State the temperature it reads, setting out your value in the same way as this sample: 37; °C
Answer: 0; °C
